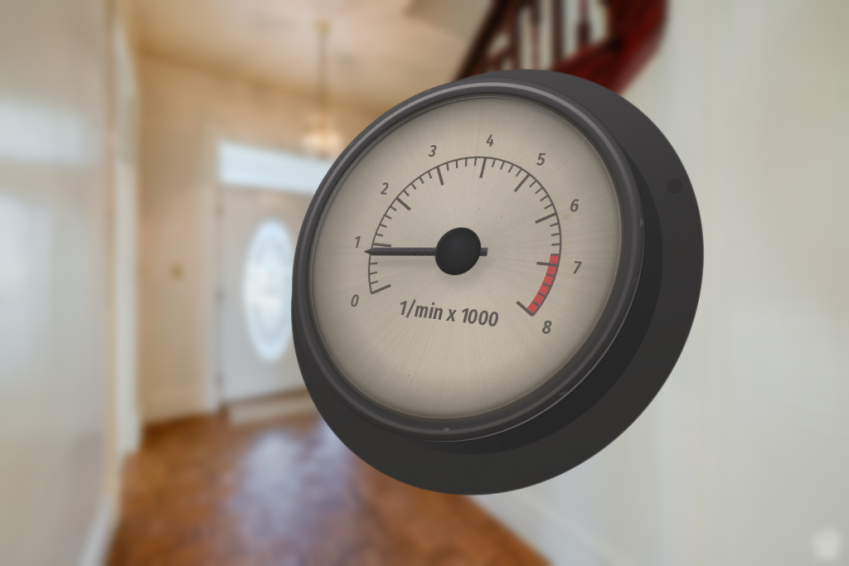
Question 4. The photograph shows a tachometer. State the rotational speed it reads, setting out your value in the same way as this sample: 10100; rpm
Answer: 800; rpm
